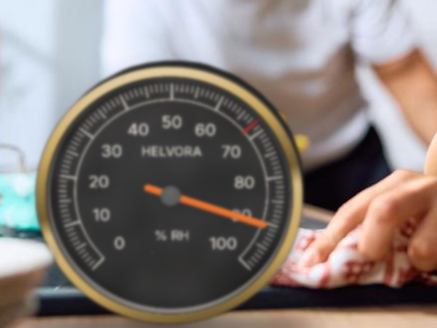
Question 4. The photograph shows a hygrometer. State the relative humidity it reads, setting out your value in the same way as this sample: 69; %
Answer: 90; %
